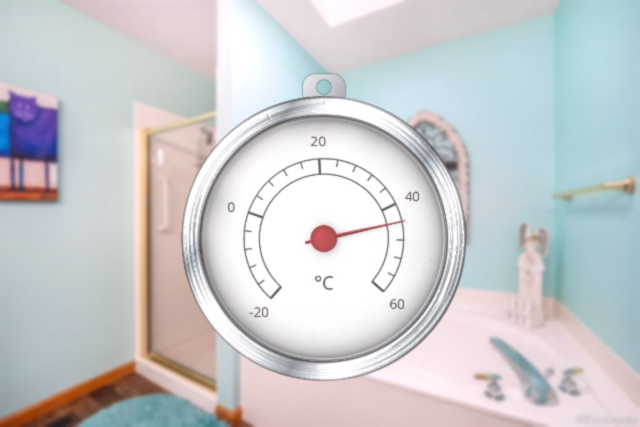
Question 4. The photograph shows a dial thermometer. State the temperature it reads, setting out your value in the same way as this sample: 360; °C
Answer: 44; °C
